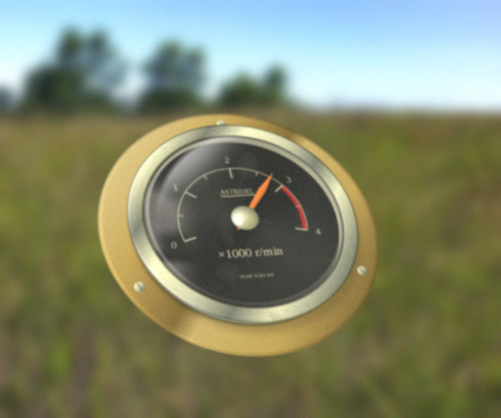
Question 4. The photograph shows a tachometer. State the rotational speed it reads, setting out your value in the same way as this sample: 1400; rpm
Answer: 2750; rpm
